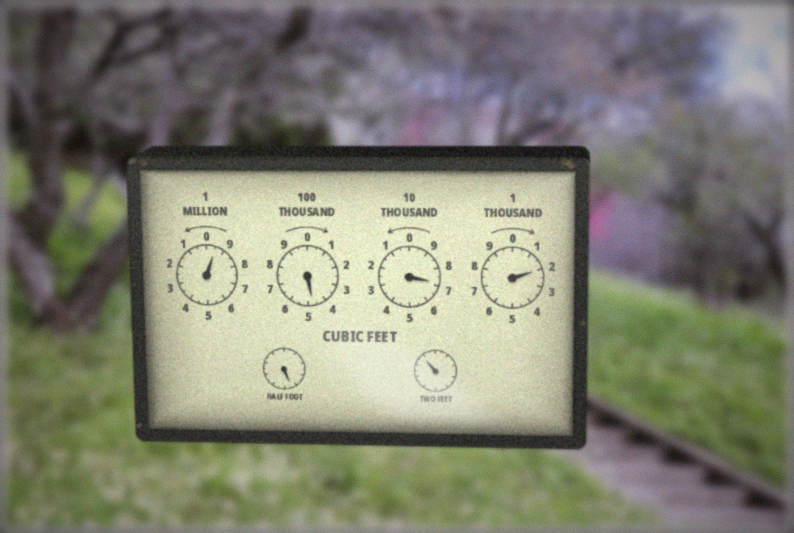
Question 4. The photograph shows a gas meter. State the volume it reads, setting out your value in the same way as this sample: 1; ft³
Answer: 947200; ft³
